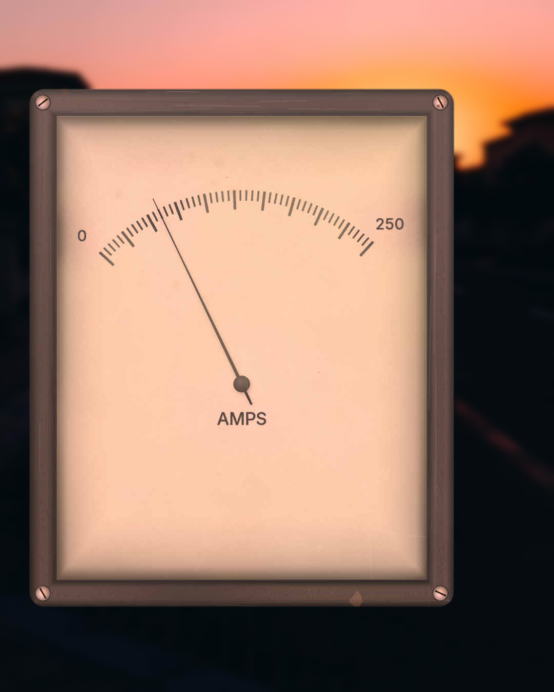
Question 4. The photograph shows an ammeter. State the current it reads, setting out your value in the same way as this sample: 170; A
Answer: 60; A
